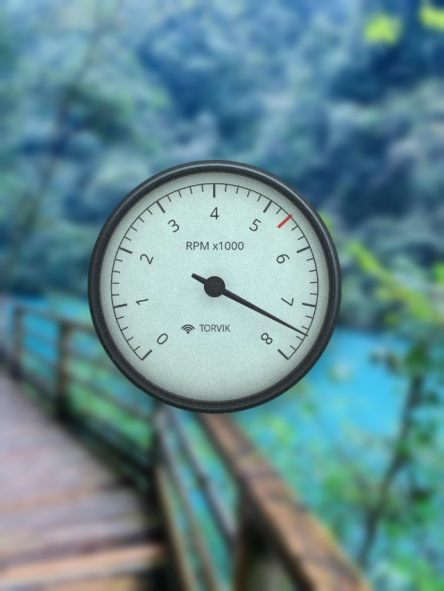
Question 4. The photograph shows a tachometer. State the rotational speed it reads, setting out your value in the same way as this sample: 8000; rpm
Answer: 7500; rpm
